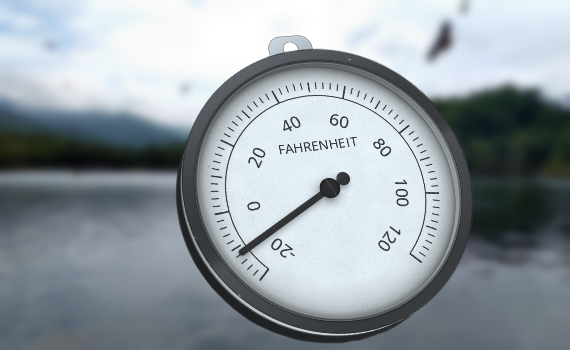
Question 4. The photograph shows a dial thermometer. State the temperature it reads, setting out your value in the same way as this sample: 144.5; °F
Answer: -12; °F
